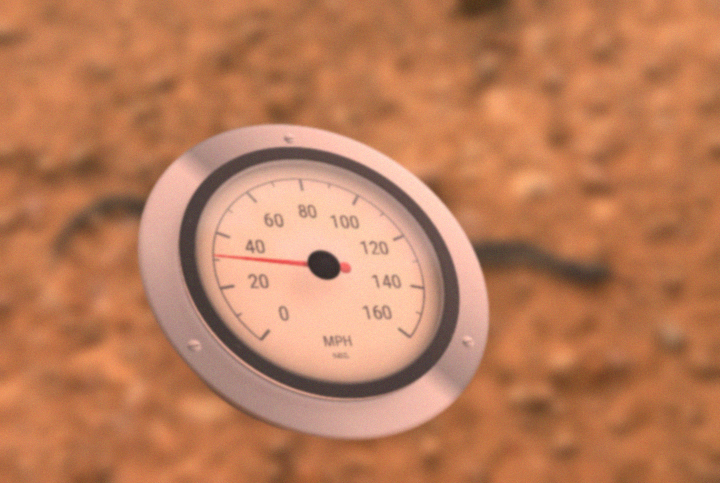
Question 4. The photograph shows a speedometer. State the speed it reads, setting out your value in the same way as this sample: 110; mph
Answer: 30; mph
